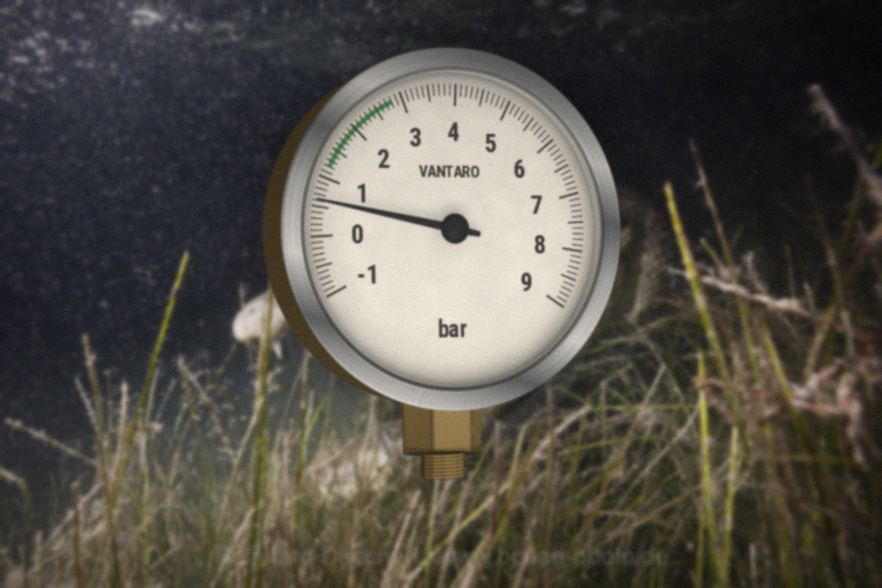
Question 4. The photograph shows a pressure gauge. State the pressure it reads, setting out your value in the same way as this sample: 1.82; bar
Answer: 0.6; bar
